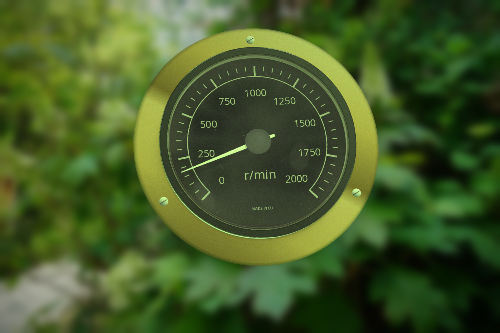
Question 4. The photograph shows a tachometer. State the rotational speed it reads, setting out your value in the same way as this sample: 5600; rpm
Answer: 175; rpm
